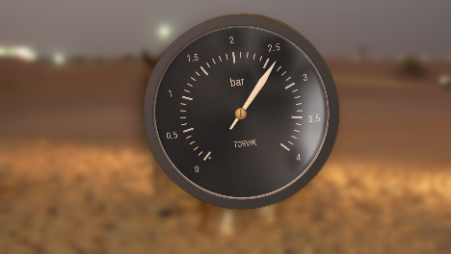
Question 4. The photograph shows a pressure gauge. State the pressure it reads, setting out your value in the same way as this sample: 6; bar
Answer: 2.6; bar
